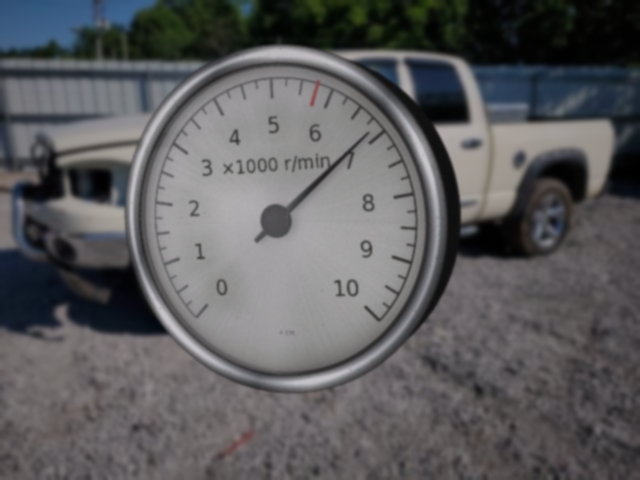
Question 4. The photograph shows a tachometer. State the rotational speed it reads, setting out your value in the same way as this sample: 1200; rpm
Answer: 6875; rpm
